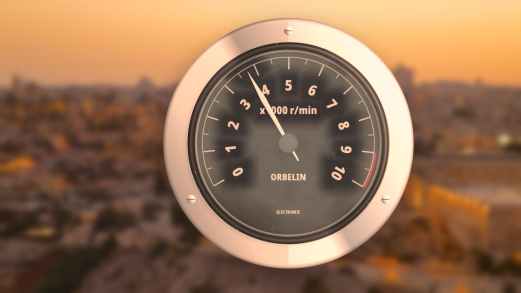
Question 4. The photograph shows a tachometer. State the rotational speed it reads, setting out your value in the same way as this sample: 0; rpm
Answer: 3750; rpm
